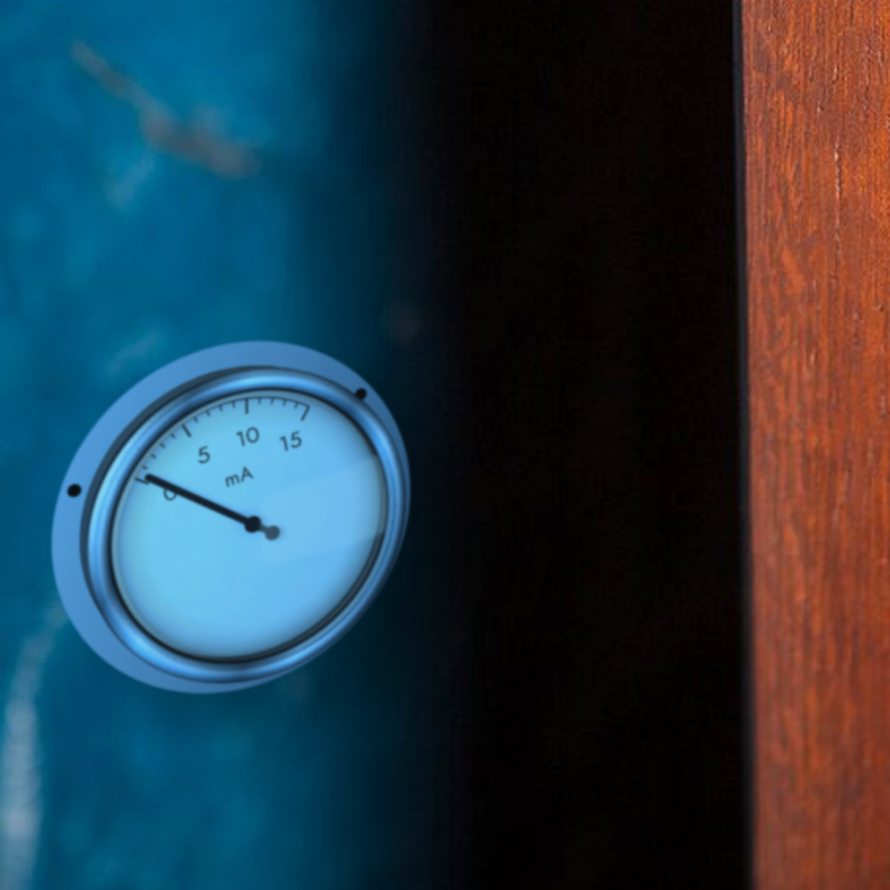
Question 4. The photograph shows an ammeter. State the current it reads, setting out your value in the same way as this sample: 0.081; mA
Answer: 0.5; mA
